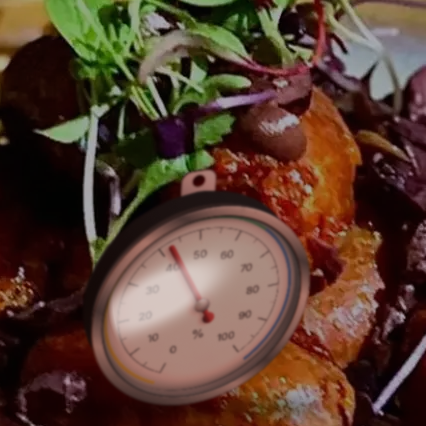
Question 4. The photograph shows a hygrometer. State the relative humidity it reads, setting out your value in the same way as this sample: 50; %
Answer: 42.5; %
